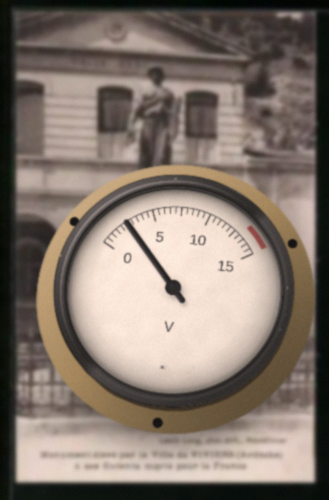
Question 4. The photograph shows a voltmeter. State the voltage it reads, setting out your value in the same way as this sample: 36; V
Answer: 2.5; V
